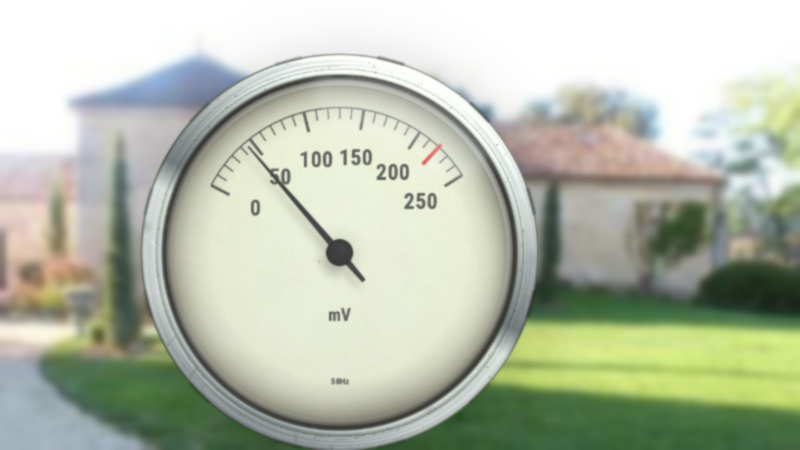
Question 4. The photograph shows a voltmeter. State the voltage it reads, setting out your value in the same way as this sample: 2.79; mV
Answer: 45; mV
